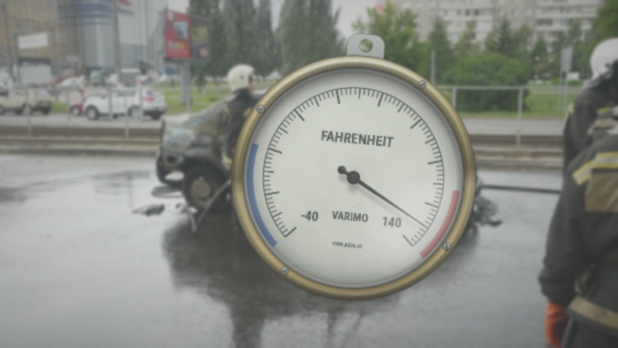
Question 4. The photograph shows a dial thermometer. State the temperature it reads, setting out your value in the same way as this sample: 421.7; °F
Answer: 130; °F
